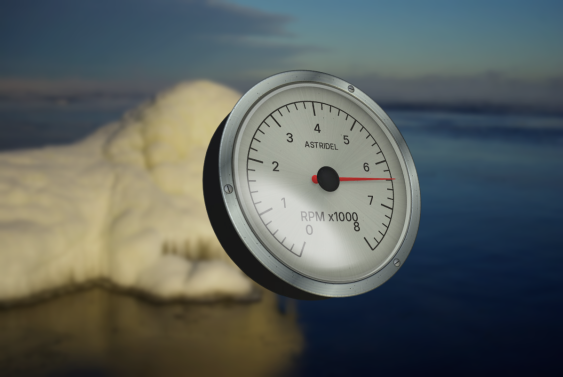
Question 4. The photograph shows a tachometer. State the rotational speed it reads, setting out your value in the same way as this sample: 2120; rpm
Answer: 6400; rpm
